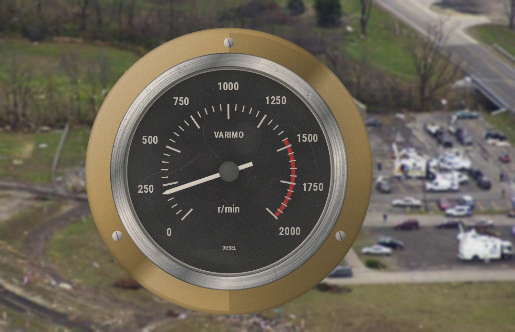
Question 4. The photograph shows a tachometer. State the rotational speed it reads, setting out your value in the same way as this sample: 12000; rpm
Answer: 200; rpm
